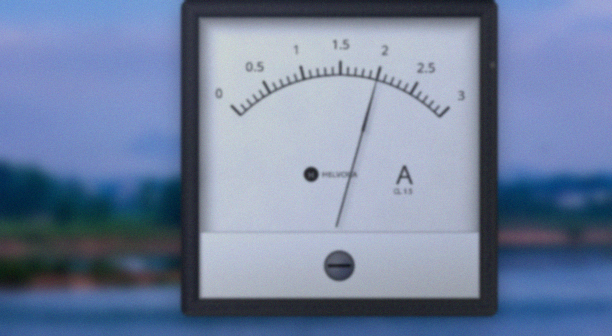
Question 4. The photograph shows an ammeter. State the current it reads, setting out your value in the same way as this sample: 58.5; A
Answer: 2; A
